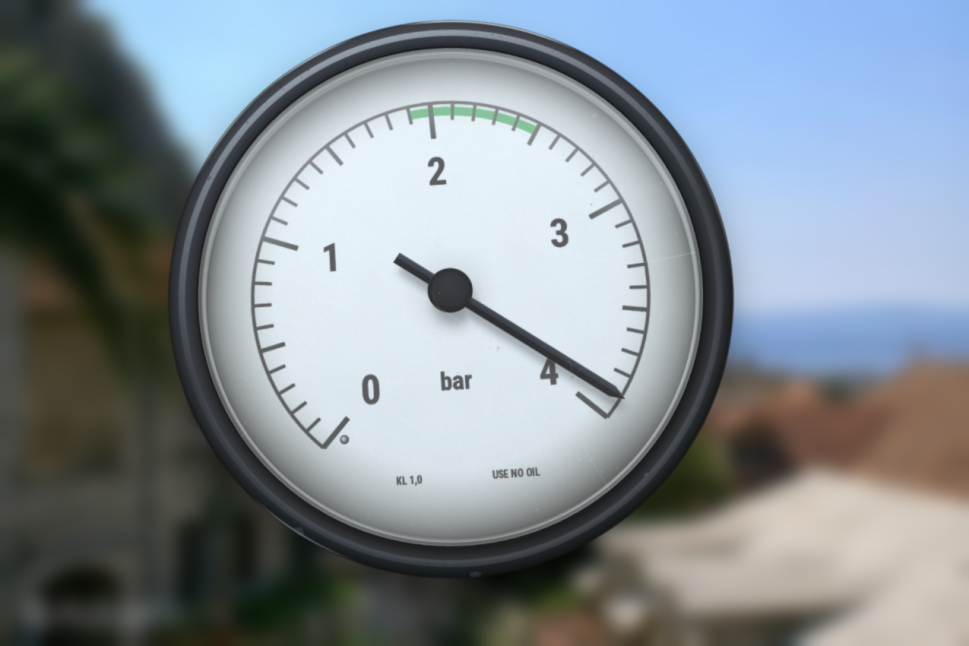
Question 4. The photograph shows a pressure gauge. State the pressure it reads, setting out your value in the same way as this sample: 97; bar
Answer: 3.9; bar
